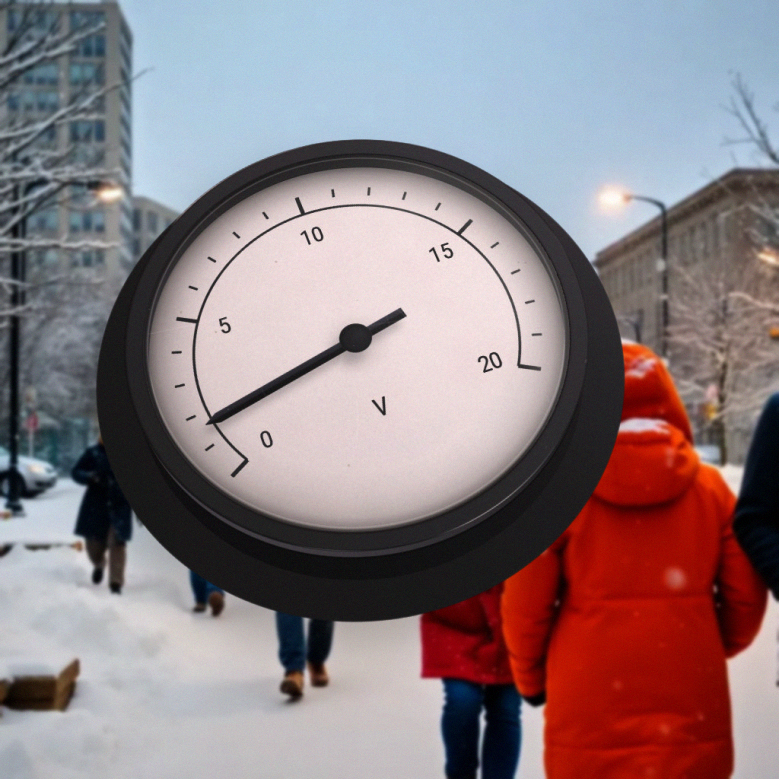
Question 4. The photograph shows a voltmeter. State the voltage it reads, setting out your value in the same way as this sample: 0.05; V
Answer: 1.5; V
